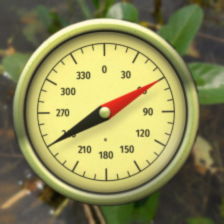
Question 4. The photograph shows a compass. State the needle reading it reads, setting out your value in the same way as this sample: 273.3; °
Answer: 60; °
